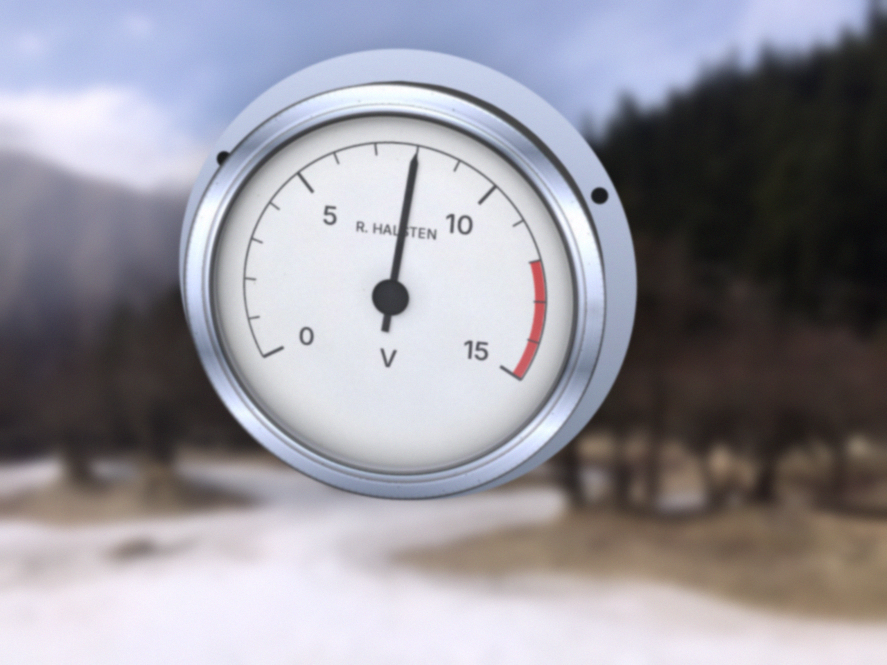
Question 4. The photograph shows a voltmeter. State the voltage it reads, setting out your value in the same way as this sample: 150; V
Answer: 8; V
